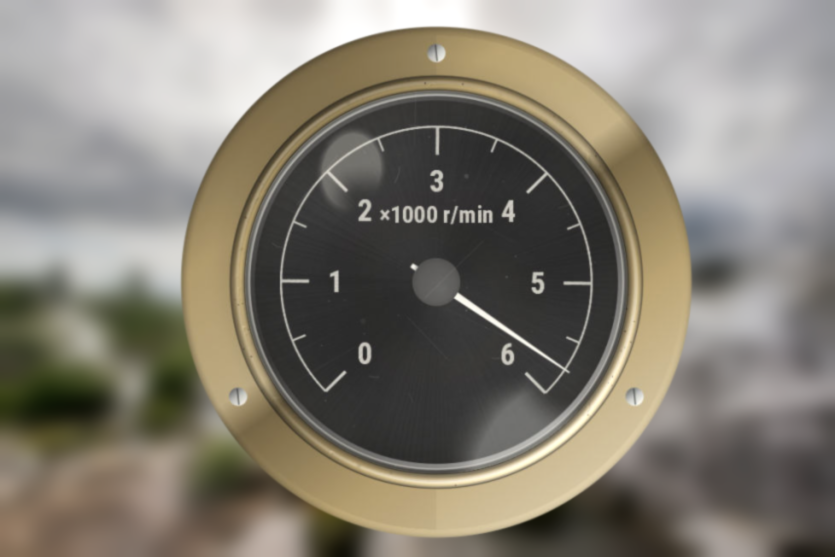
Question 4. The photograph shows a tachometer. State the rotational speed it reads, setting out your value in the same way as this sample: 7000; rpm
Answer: 5750; rpm
